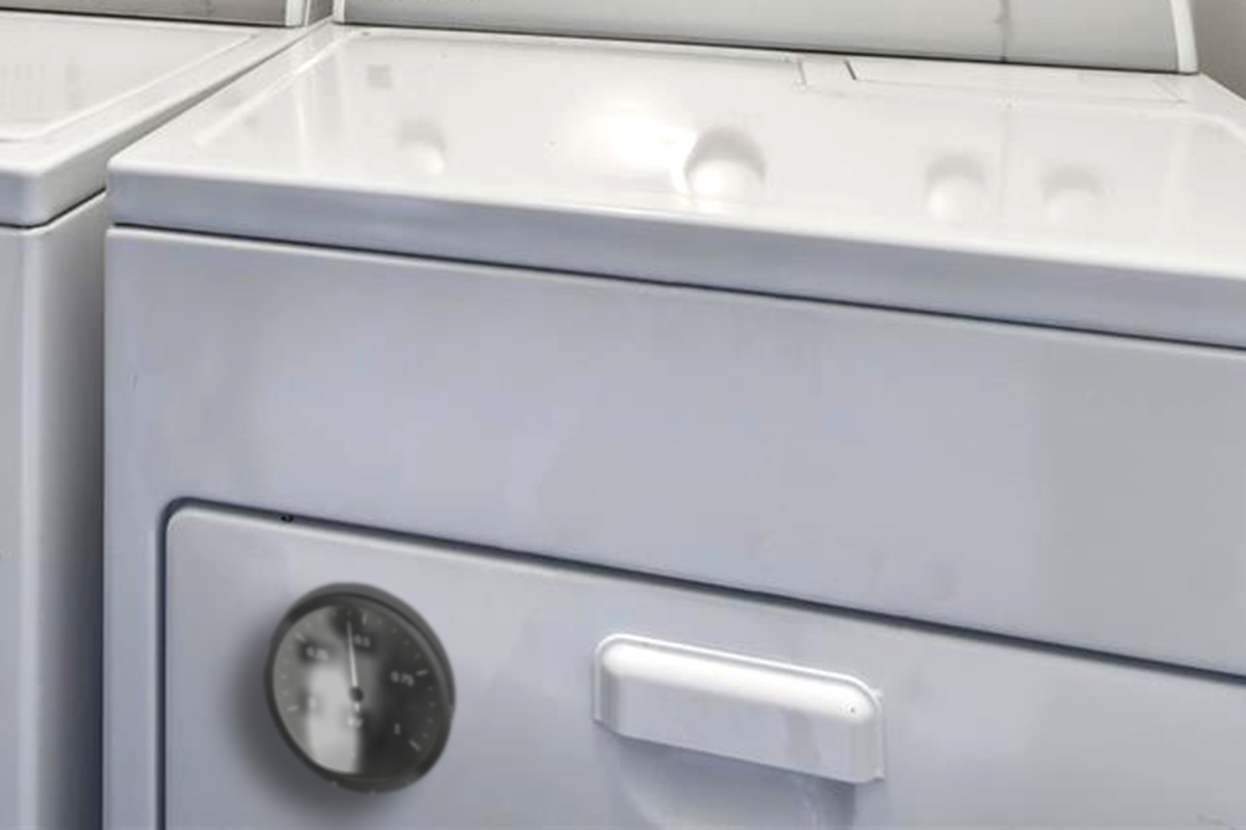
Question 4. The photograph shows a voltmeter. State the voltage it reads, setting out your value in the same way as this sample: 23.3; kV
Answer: 0.45; kV
